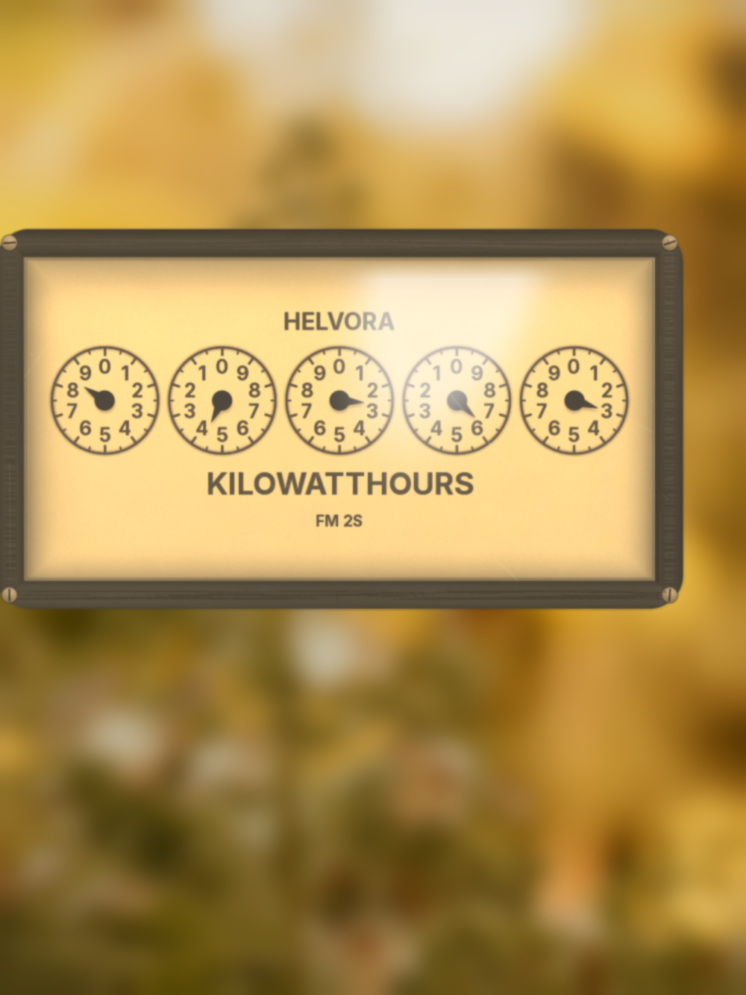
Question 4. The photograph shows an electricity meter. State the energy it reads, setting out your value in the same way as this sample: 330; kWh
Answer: 84263; kWh
